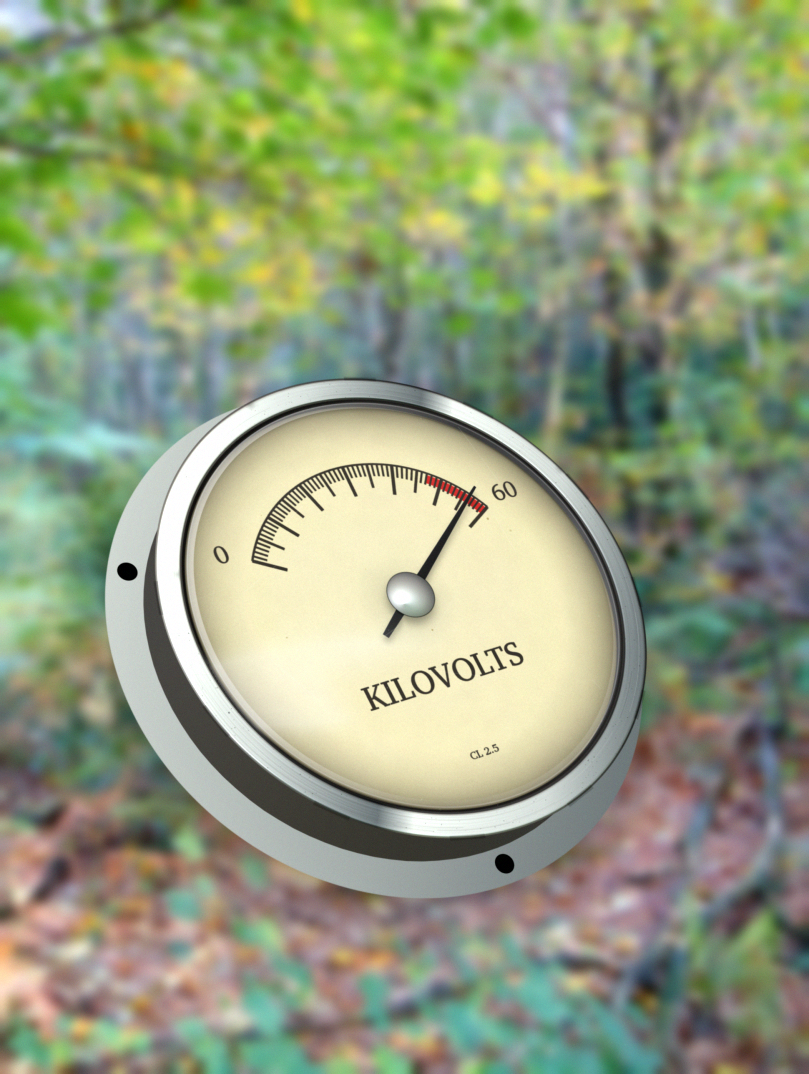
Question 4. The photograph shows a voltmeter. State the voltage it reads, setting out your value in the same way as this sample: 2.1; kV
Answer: 56; kV
